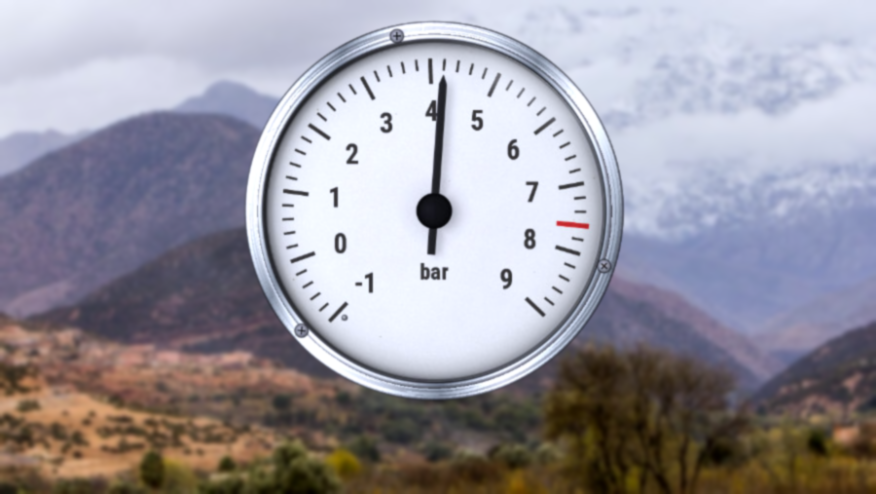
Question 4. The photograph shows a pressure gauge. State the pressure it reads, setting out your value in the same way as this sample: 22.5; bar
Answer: 4.2; bar
